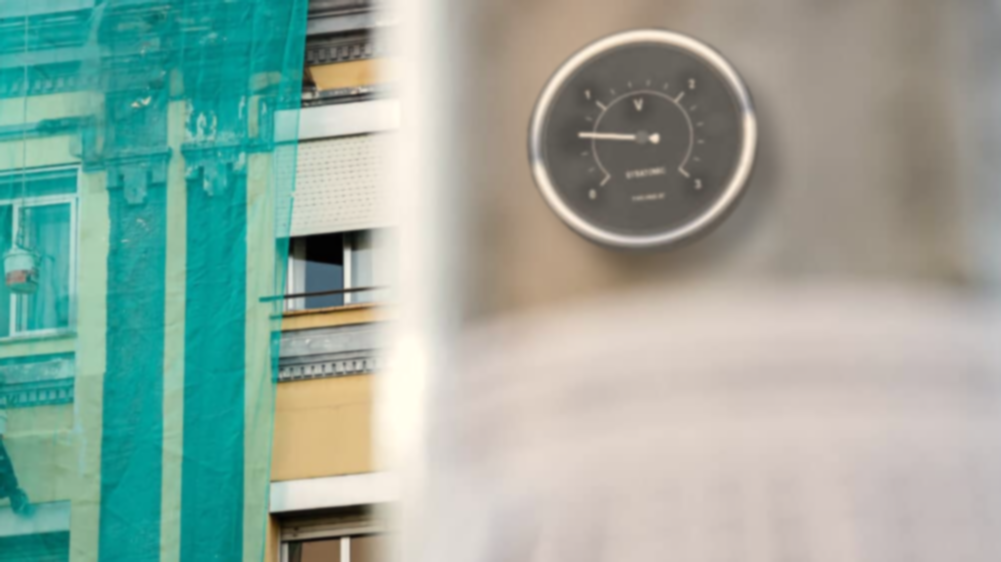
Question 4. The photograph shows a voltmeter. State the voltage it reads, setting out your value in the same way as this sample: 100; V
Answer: 0.6; V
